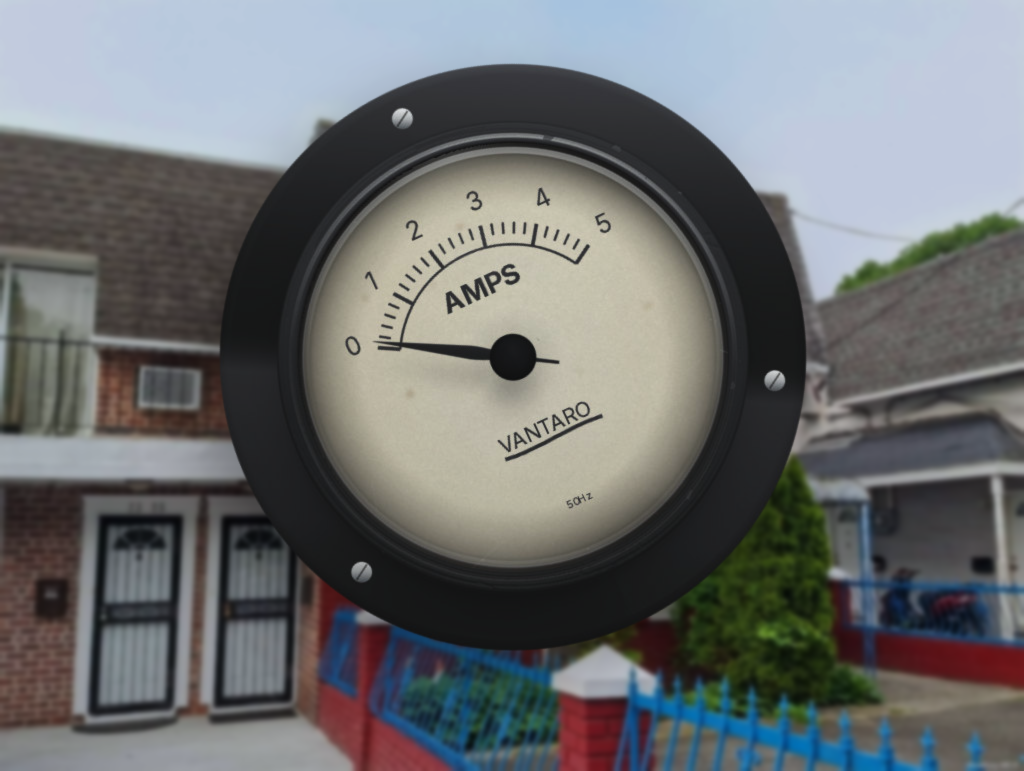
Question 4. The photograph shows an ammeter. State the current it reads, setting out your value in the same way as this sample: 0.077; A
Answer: 0.1; A
